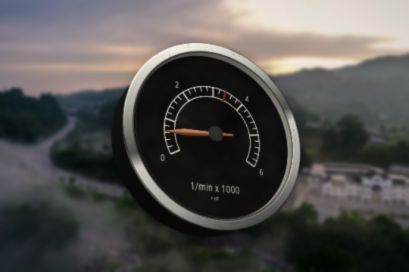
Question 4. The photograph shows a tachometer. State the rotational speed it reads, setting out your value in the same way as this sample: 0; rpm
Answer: 600; rpm
